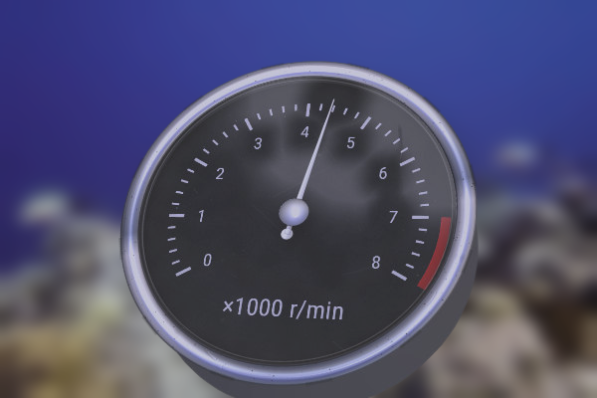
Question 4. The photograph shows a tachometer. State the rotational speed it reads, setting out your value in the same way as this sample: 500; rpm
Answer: 4400; rpm
